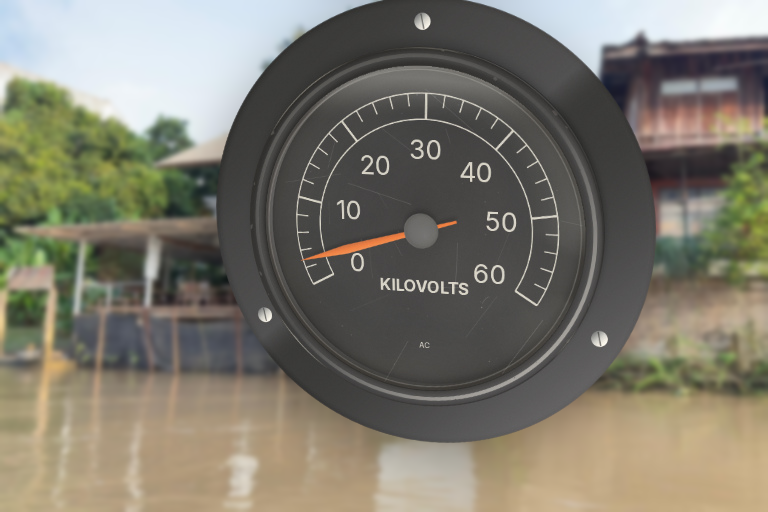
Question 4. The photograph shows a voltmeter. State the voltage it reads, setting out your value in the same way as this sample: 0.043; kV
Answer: 3; kV
